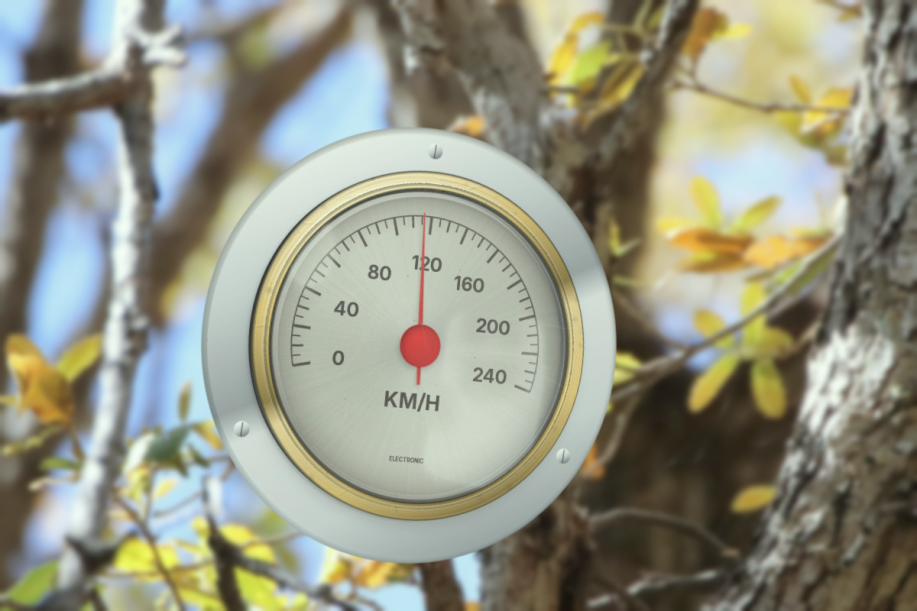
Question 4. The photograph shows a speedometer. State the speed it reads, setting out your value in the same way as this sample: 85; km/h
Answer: 115; km/h
